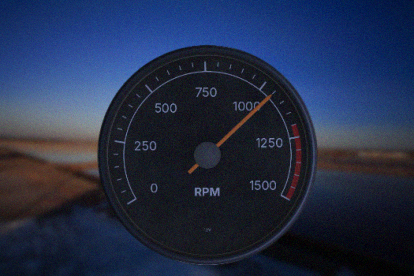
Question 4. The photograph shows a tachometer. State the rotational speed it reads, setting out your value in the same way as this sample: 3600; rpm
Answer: 1050; rpm
